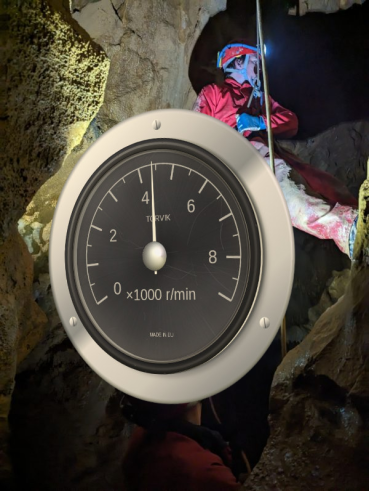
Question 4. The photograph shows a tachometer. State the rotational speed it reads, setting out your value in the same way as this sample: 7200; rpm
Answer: 4500; rpm
